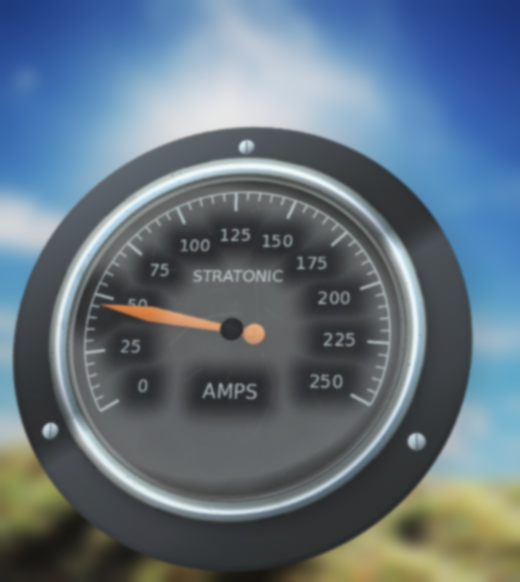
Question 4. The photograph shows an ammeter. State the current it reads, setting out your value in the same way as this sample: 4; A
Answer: 45; A
